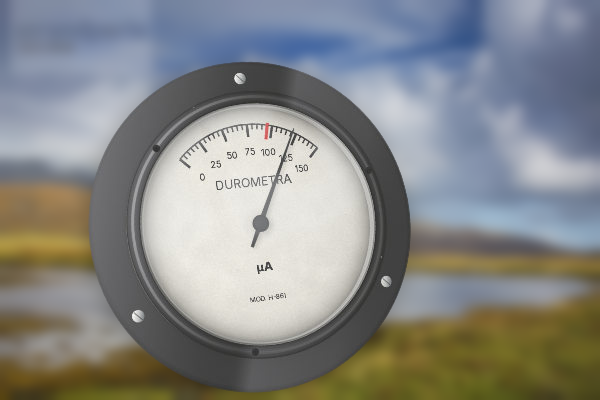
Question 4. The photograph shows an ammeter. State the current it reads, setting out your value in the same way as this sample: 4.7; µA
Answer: 120; µA
